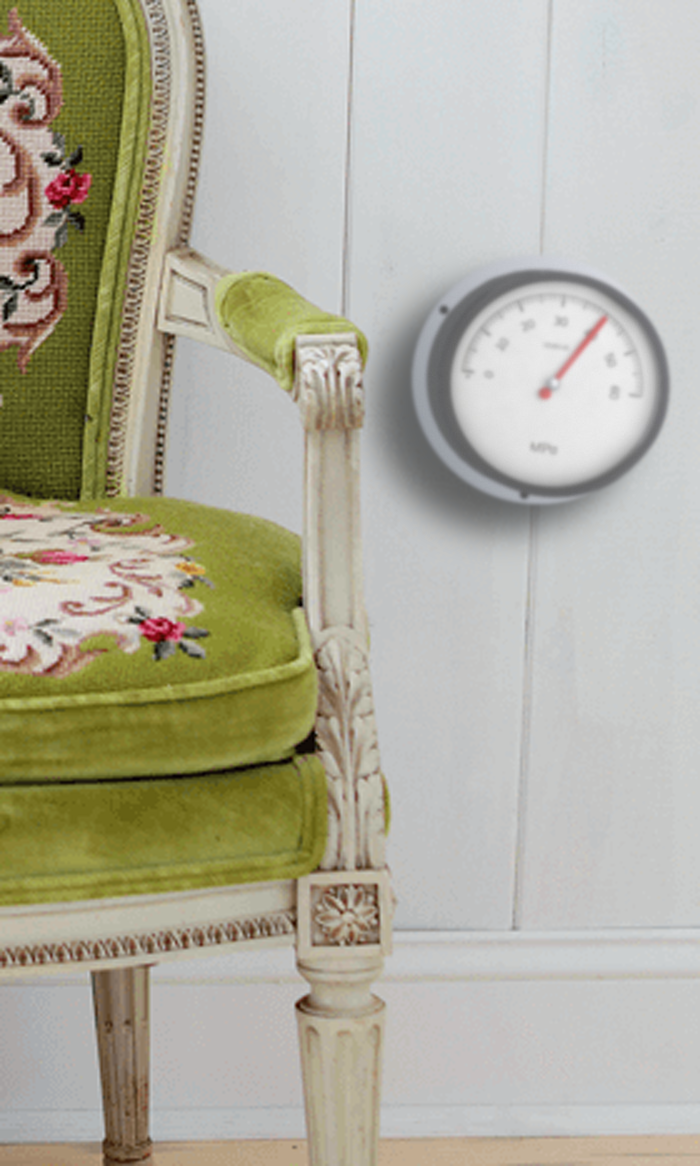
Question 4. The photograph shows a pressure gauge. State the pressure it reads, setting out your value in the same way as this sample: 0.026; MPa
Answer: 40; MPa
